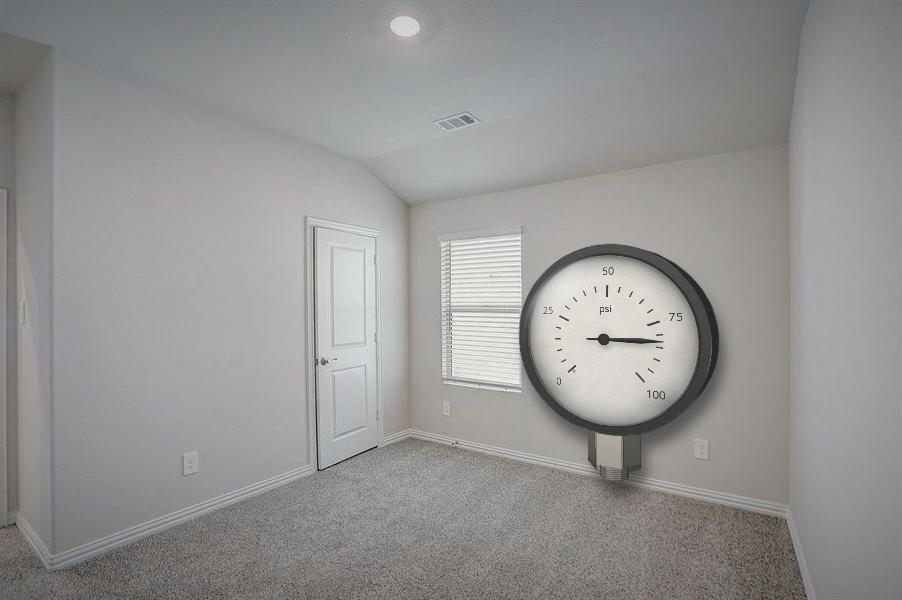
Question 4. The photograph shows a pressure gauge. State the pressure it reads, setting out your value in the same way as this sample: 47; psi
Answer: 82.5; psi
